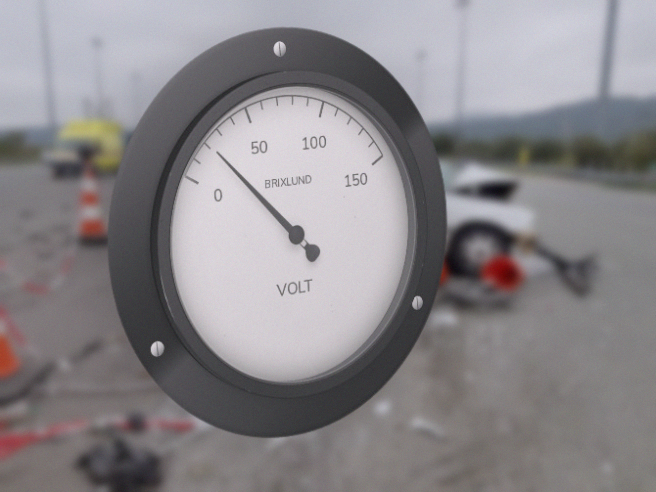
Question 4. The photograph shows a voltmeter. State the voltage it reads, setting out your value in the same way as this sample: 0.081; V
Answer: 20; V
